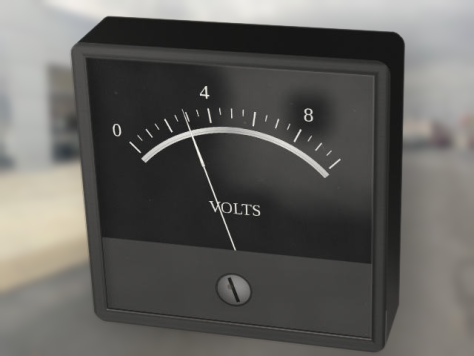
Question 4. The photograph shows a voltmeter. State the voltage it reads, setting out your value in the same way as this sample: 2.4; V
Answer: 3; V
